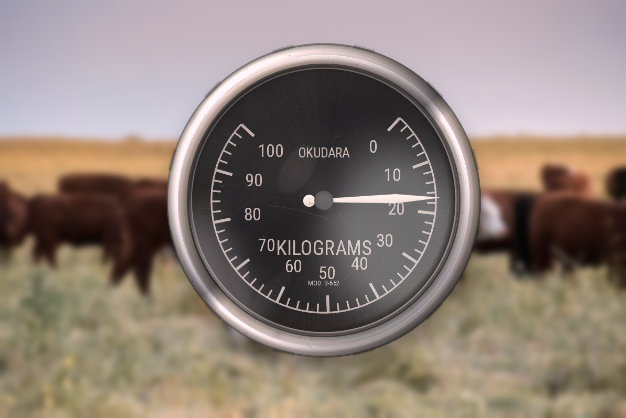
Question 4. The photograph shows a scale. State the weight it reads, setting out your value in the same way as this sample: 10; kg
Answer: 17; kg
